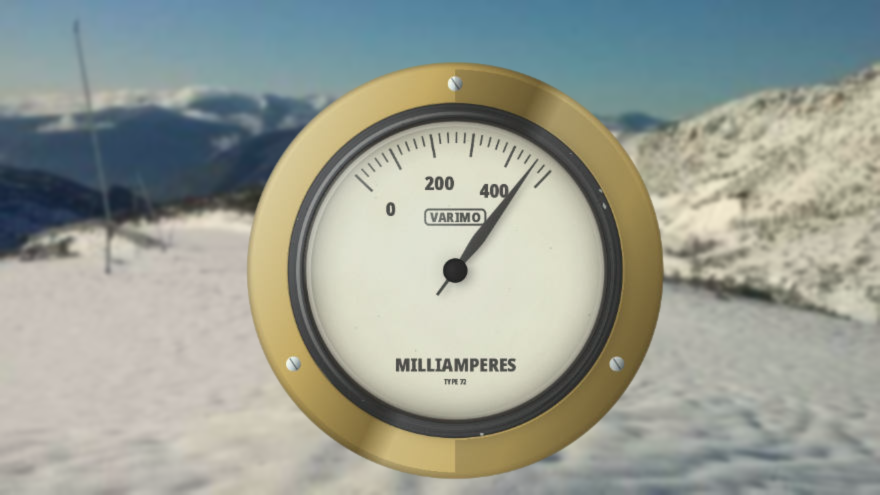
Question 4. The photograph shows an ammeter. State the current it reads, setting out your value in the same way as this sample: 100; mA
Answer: 460; mA
